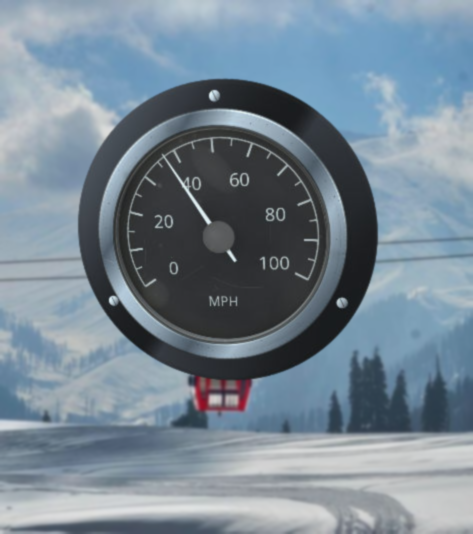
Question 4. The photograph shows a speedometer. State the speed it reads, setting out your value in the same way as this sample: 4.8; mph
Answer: 37.5; mph
